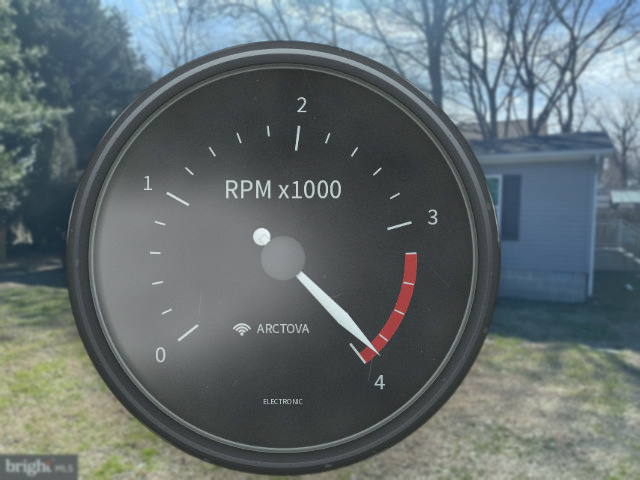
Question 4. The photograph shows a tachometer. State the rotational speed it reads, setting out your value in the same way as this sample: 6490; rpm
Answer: 3900; rpm
